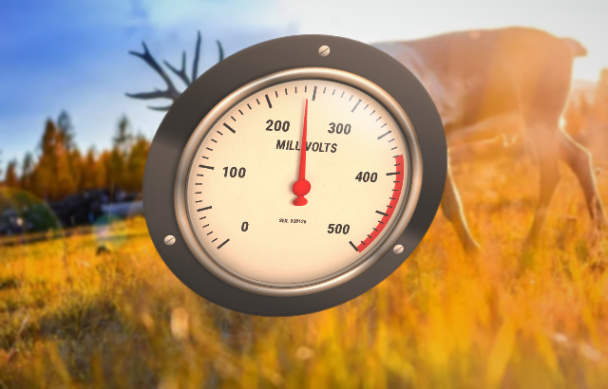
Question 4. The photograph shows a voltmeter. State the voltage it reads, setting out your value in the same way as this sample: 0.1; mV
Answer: 240; mV
